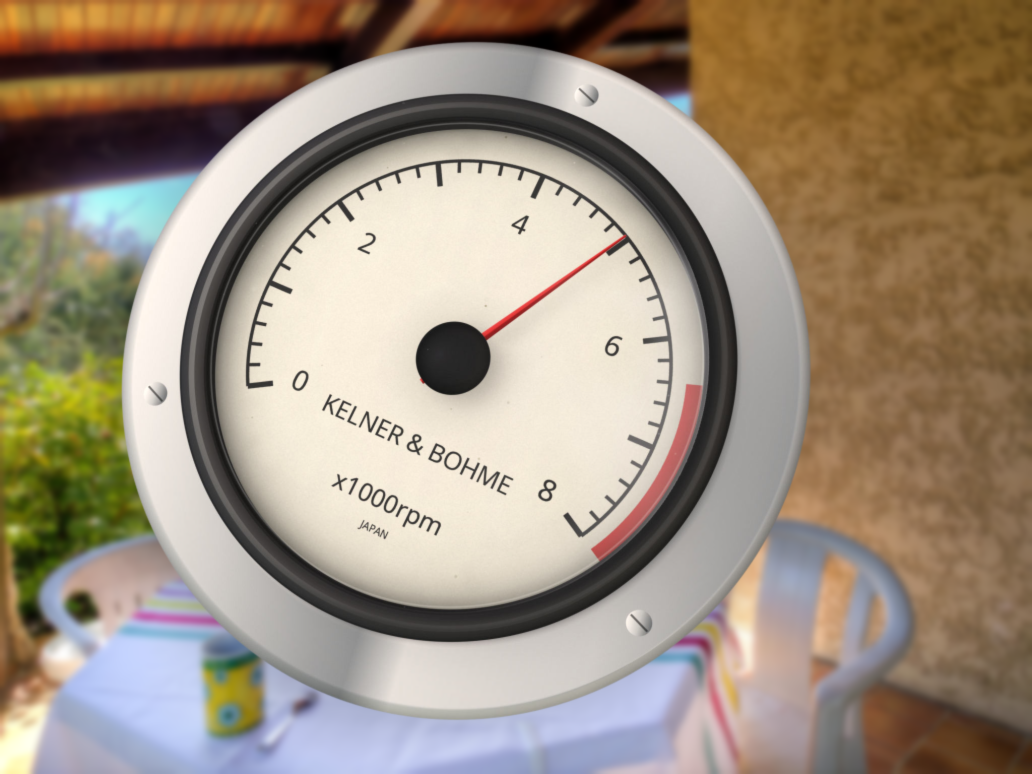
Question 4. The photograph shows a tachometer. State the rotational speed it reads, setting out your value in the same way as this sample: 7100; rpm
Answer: 5000; rpm
